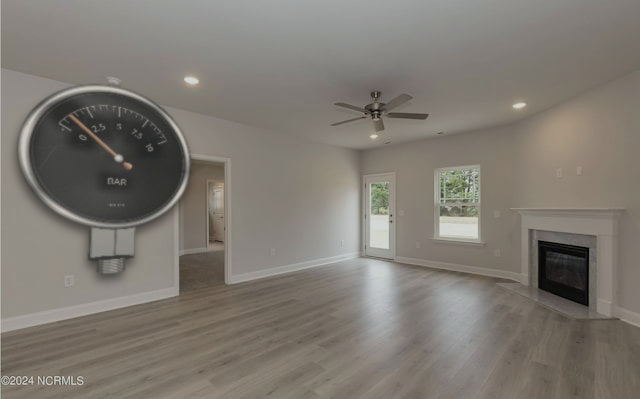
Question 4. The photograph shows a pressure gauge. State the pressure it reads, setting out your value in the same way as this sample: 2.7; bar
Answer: 1; bar
